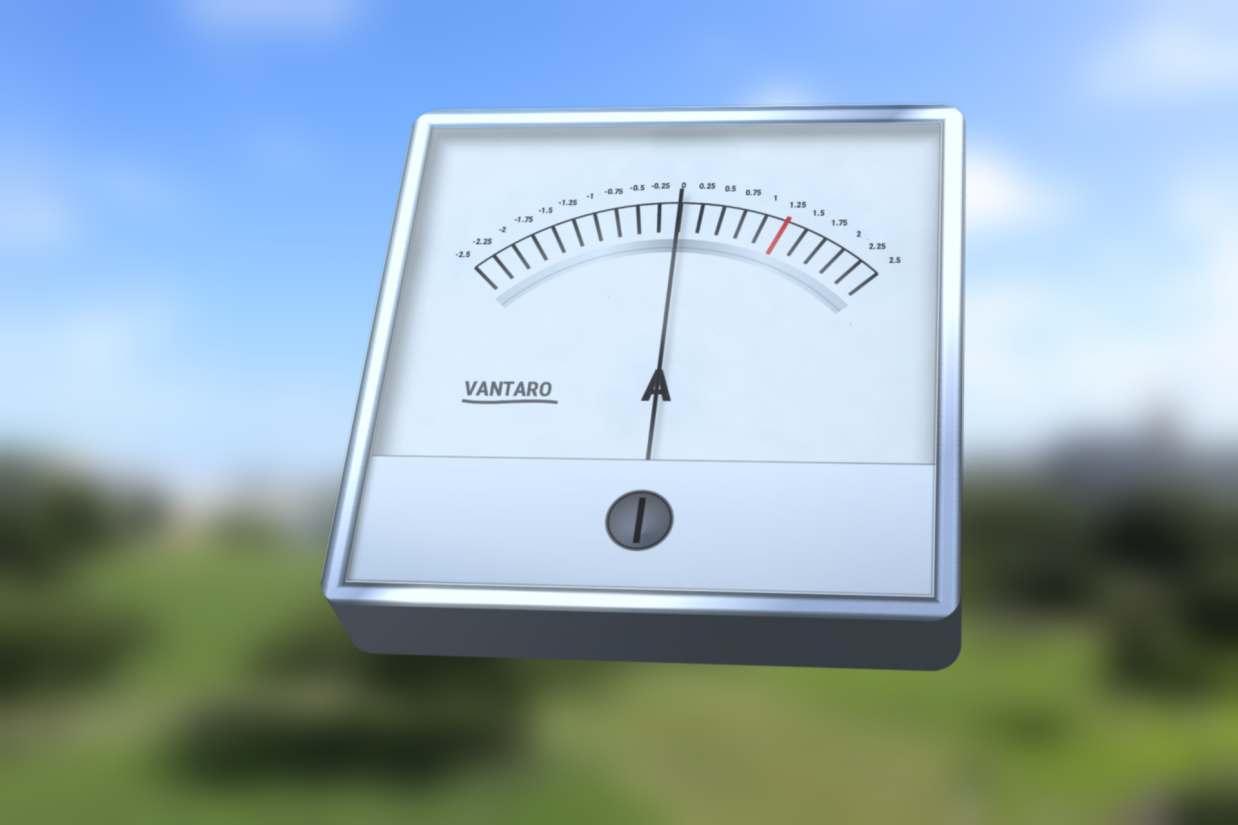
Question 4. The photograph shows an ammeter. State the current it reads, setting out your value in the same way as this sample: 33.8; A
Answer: 0; A
